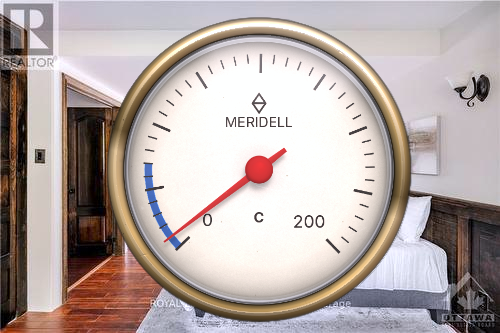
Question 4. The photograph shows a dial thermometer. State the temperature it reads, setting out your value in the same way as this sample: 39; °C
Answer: 5; °C
